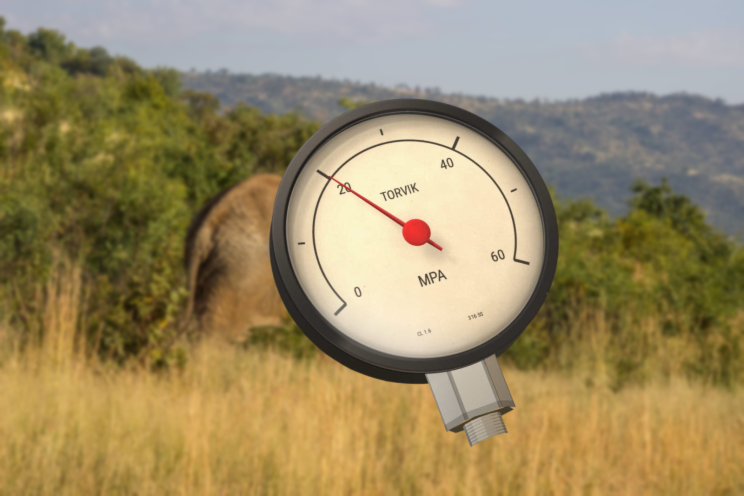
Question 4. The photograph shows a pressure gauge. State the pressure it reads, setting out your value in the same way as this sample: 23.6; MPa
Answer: 20; MPa
